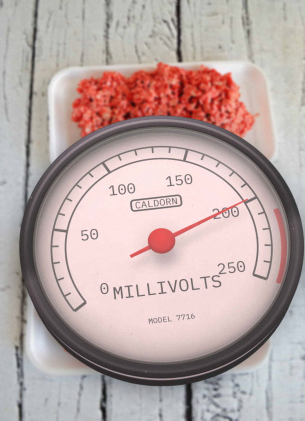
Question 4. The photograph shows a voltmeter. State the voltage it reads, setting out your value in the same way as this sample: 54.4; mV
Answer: 200; mV
